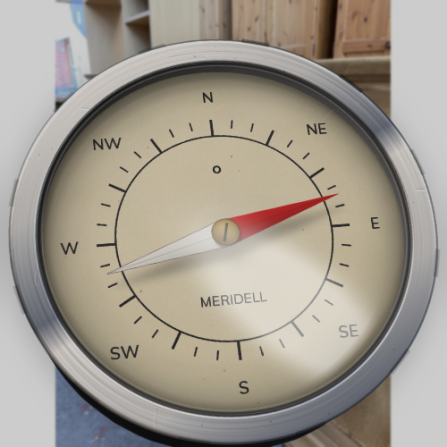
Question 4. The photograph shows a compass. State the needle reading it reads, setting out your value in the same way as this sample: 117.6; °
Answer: 75; °
